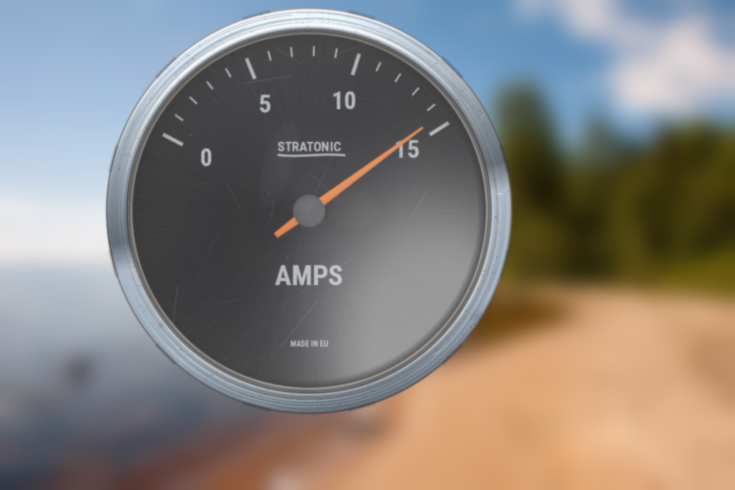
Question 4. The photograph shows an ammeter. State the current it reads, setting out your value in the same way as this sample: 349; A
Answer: 14.5; A
